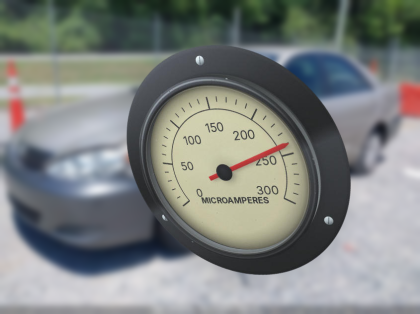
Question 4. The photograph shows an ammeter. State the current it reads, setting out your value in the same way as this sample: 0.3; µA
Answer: 240; µA
